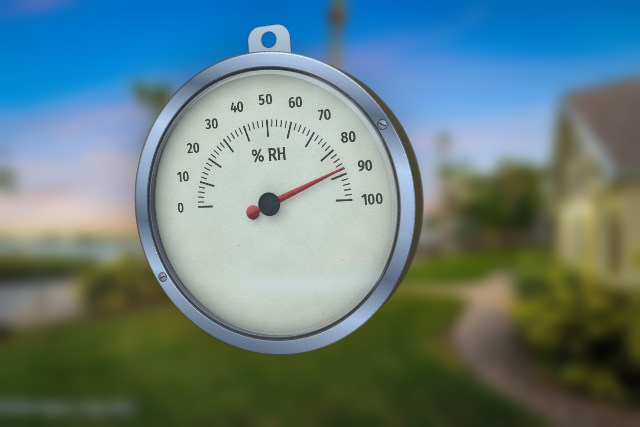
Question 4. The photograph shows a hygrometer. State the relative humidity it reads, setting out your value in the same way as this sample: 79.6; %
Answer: 88; %
